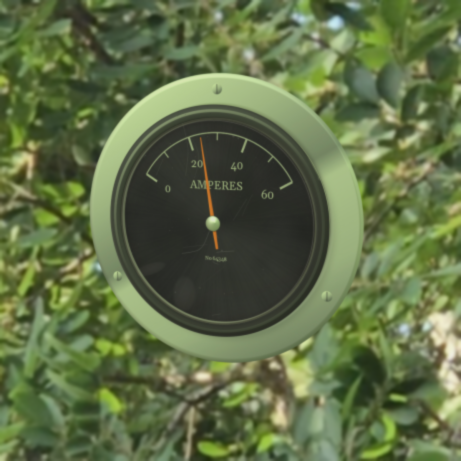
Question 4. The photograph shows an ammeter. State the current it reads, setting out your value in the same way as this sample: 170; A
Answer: 25; A
